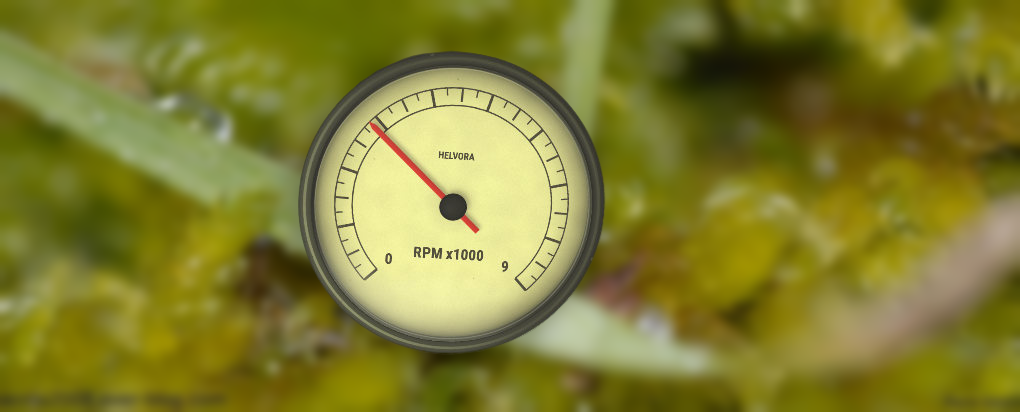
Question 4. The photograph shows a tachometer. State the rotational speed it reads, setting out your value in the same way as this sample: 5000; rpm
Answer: 2875; rpm
